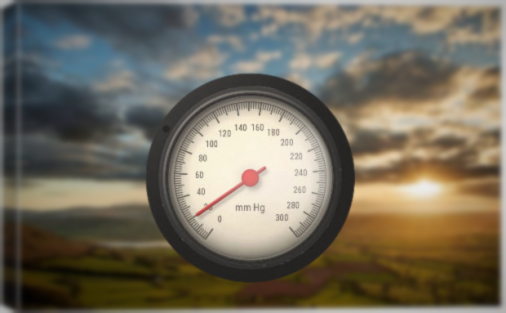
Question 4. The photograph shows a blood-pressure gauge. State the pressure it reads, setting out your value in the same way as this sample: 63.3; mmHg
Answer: 20; mmHg
